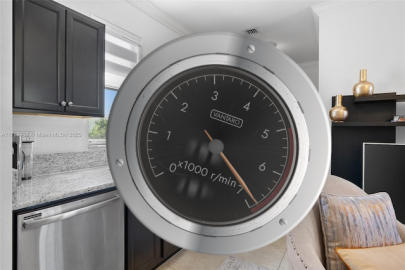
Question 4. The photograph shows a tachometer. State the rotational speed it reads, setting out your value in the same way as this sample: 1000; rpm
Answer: 6800; rpm
